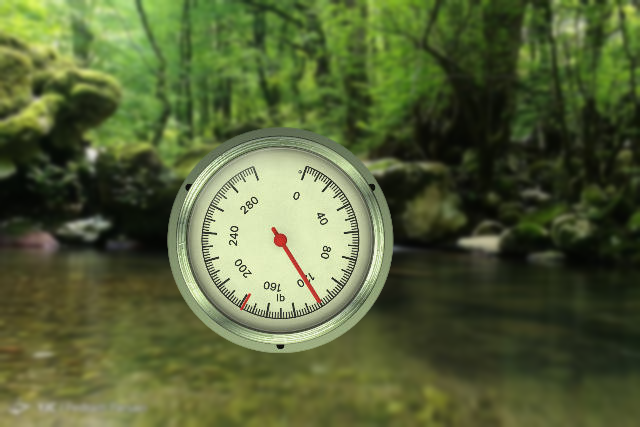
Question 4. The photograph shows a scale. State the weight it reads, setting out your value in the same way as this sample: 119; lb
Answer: 120; lb
